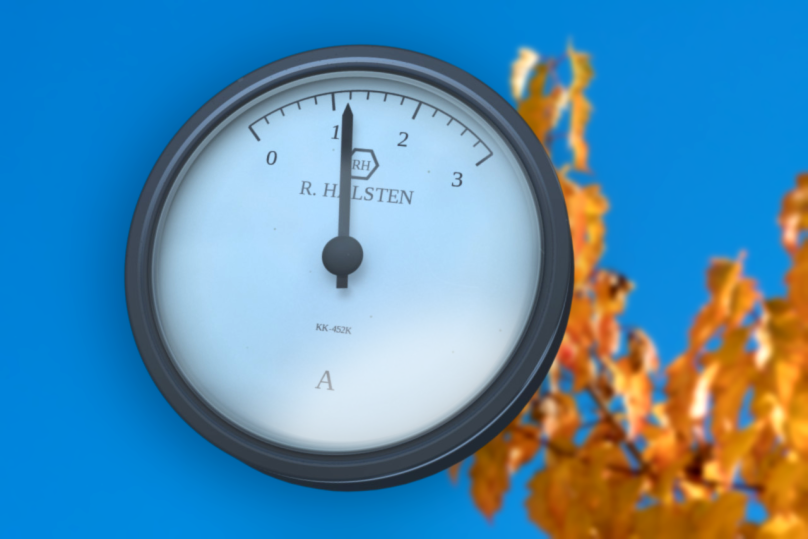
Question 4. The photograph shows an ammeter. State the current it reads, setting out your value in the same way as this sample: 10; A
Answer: 1.2; A
